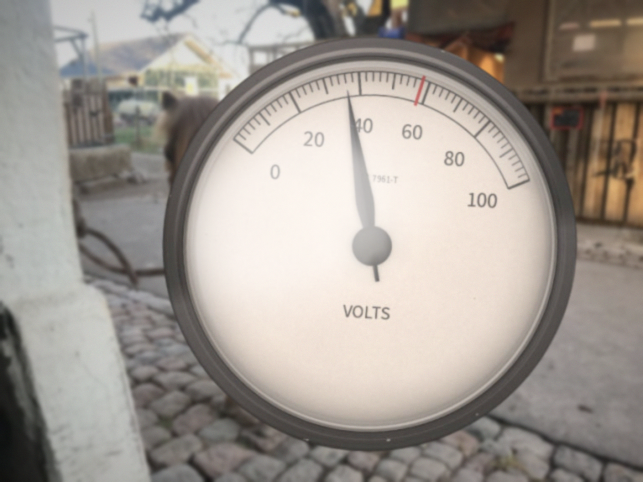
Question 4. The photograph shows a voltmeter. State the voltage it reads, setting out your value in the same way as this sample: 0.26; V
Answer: 36; V
